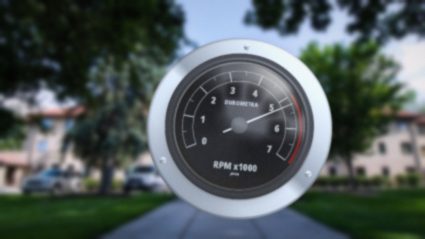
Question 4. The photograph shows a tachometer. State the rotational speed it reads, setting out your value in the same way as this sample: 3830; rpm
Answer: 5250; rpm
